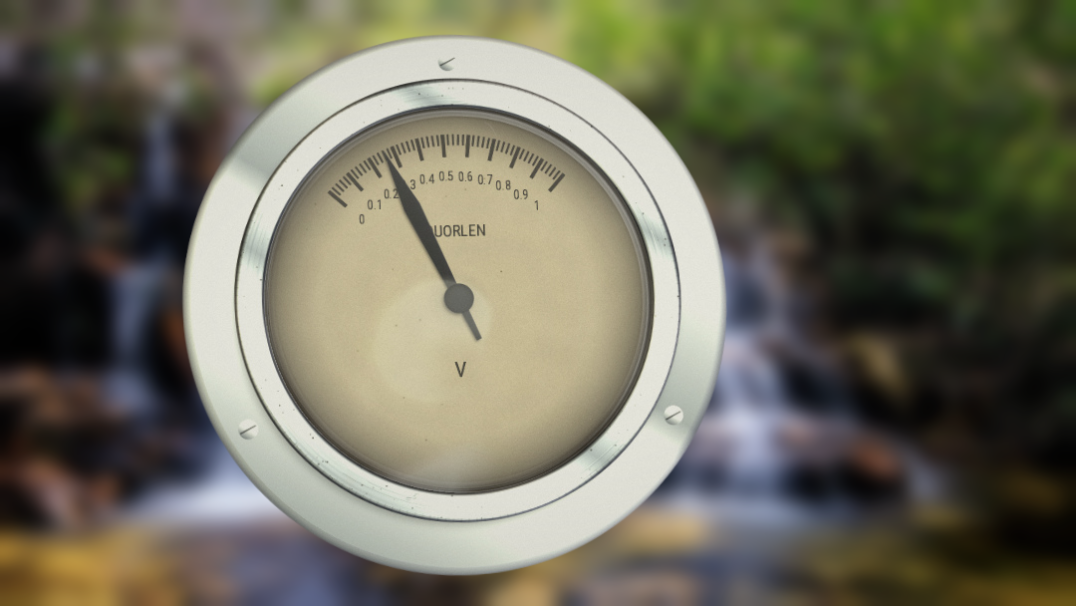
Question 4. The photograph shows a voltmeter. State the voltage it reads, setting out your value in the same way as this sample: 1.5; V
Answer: 0.26; V
